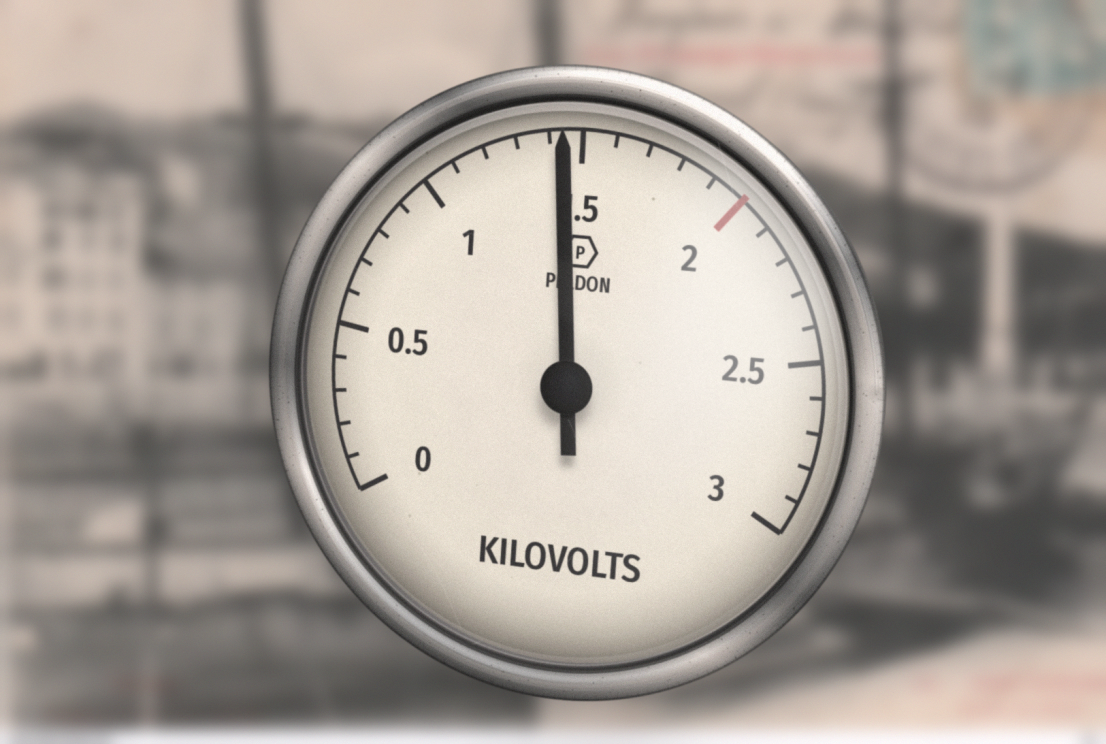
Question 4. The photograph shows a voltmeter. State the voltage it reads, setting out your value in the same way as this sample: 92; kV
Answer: 1.45; kV
